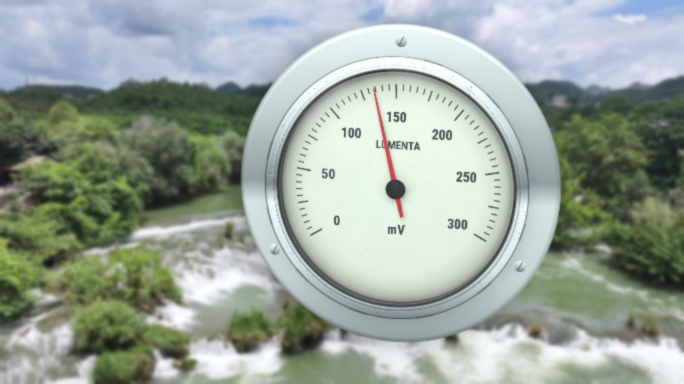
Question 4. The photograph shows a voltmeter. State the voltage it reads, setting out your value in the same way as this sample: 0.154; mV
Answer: 135; mV
